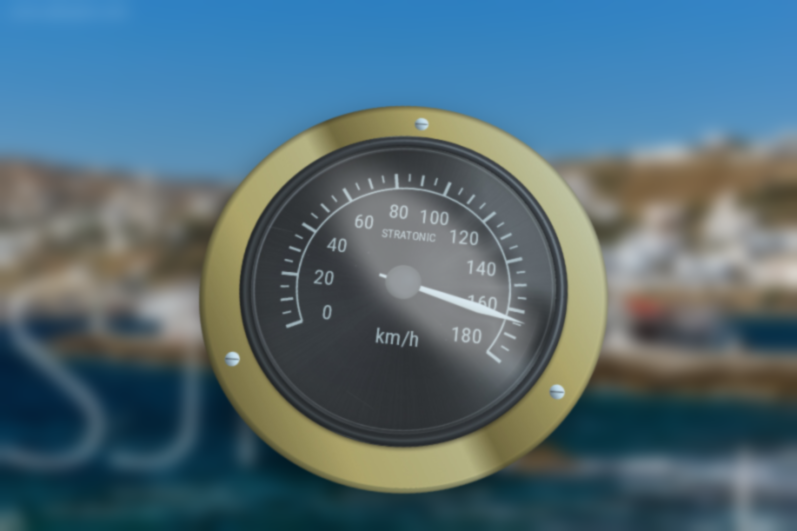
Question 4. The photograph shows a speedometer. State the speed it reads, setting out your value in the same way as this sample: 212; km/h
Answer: 165; km/h
